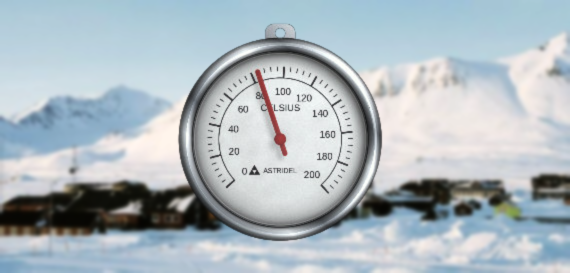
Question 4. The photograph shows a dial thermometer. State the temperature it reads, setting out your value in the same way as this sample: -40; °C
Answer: 84; °C
